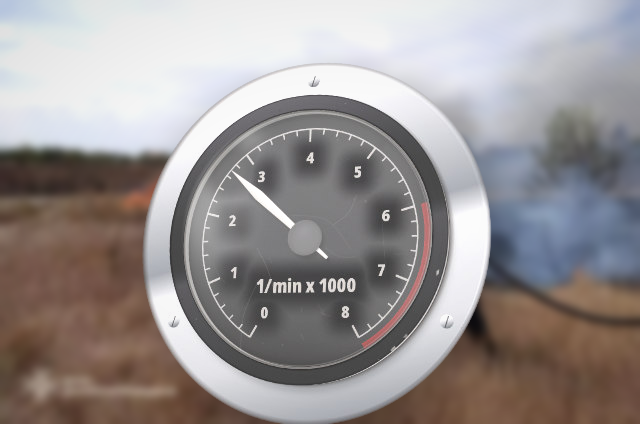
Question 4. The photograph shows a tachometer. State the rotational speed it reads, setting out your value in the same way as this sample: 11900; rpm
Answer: 2700; rpm
